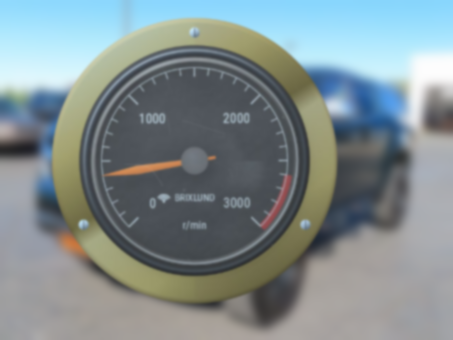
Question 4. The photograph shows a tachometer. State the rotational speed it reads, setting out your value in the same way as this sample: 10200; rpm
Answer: 400; rpm
